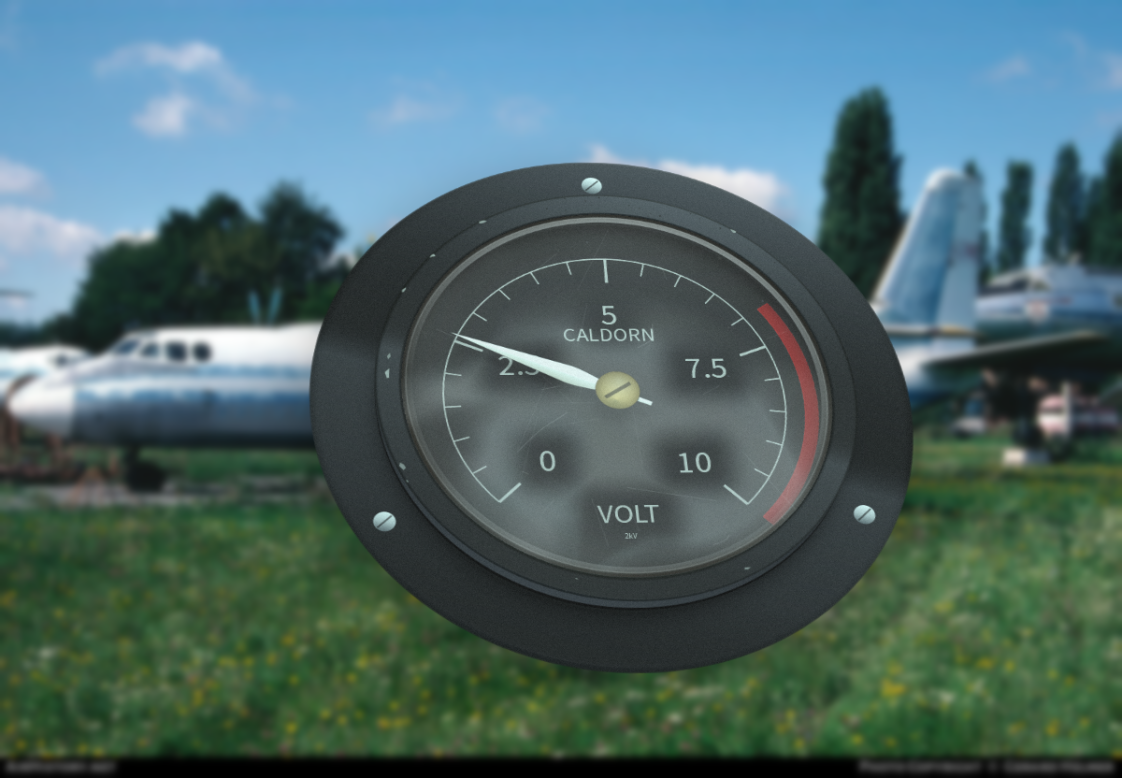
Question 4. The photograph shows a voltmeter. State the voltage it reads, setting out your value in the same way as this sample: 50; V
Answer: 2.5; V
